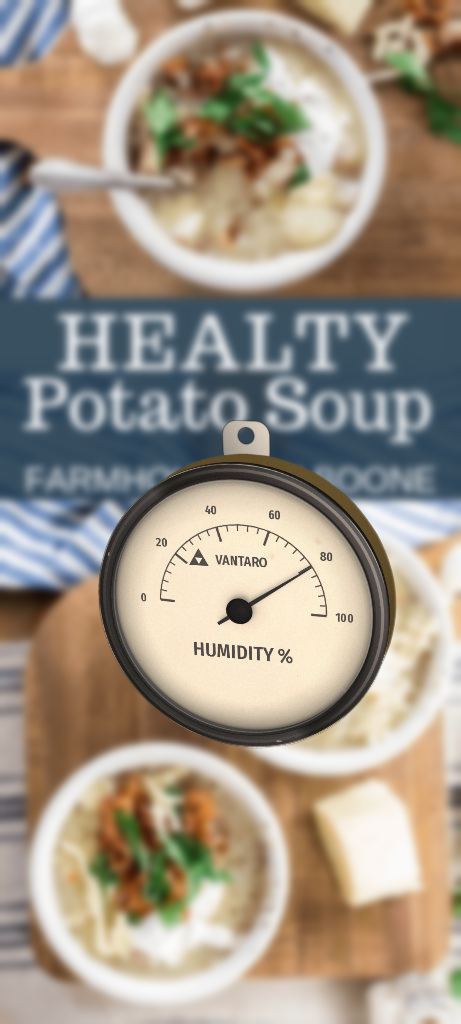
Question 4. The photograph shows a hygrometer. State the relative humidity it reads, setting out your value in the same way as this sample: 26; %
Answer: 80; %
